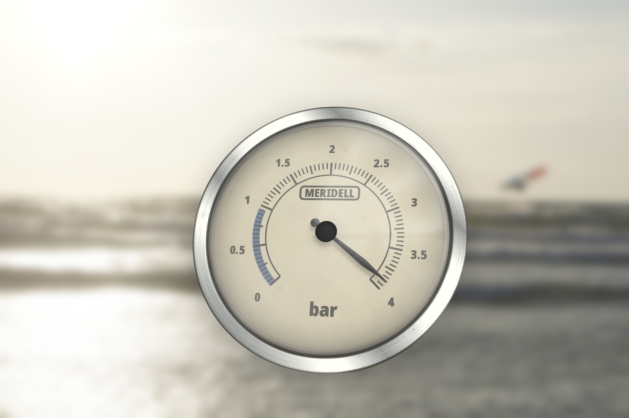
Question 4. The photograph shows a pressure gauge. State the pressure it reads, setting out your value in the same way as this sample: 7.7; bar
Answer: 3.9; bar
